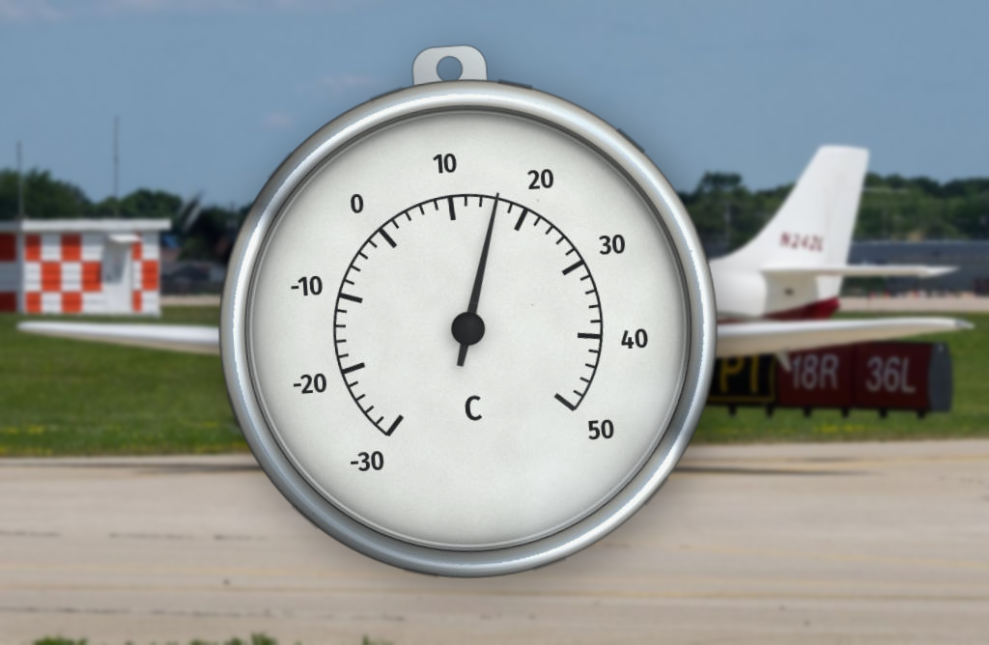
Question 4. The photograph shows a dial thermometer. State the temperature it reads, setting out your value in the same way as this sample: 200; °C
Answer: 16; °C
